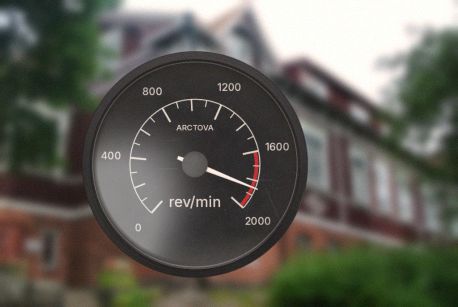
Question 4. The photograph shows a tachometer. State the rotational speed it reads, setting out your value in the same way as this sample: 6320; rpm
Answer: 1850; rpm
